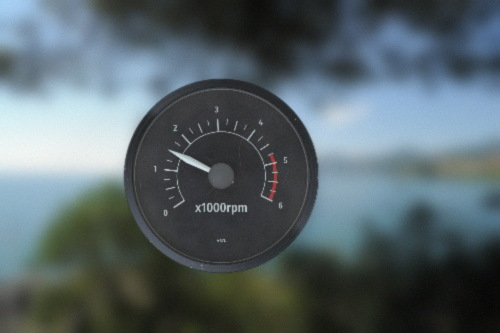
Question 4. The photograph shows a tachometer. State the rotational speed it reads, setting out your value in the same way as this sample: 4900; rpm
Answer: 1500; rpm
